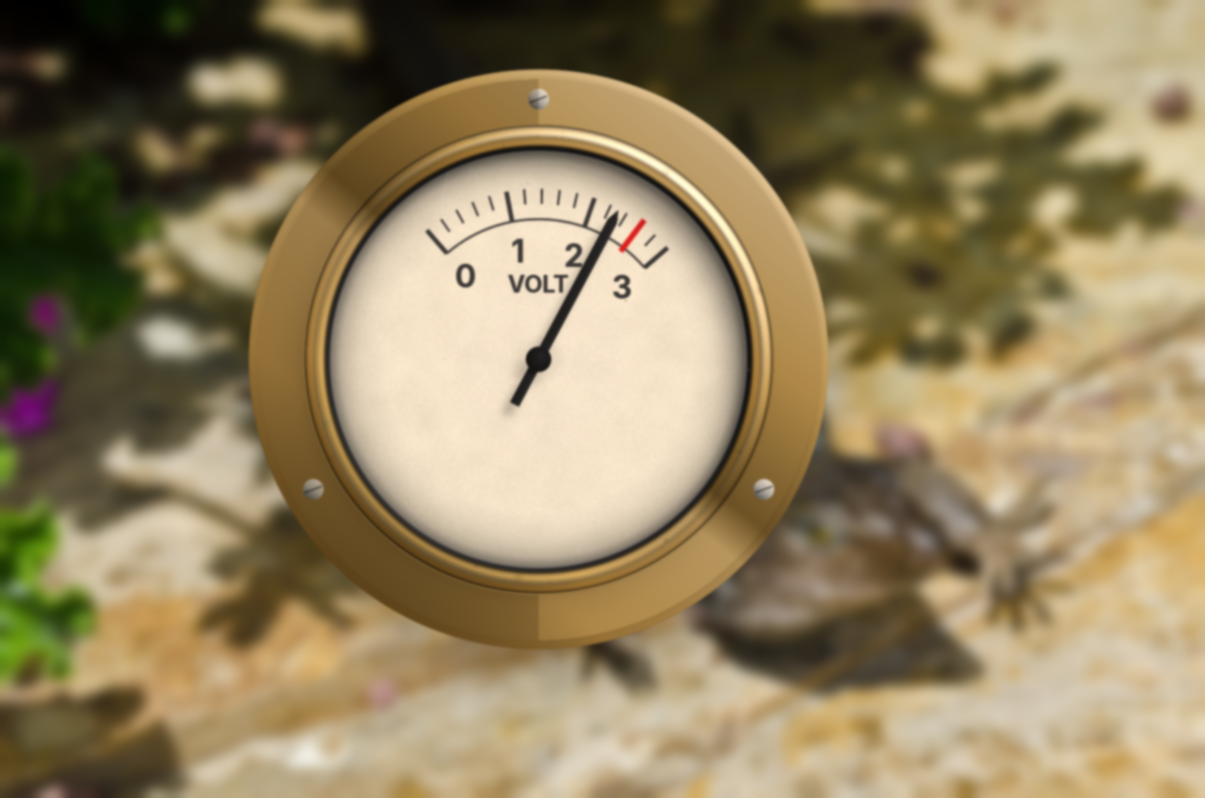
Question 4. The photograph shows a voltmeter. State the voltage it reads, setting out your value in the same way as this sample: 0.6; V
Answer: 2.3; V
